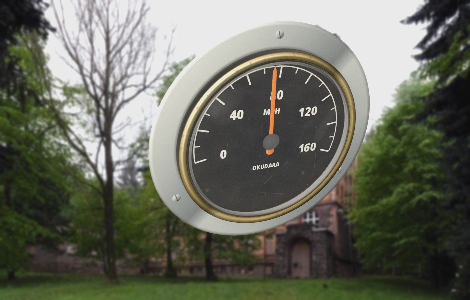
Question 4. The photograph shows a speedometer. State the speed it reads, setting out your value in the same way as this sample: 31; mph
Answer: 75; mph
